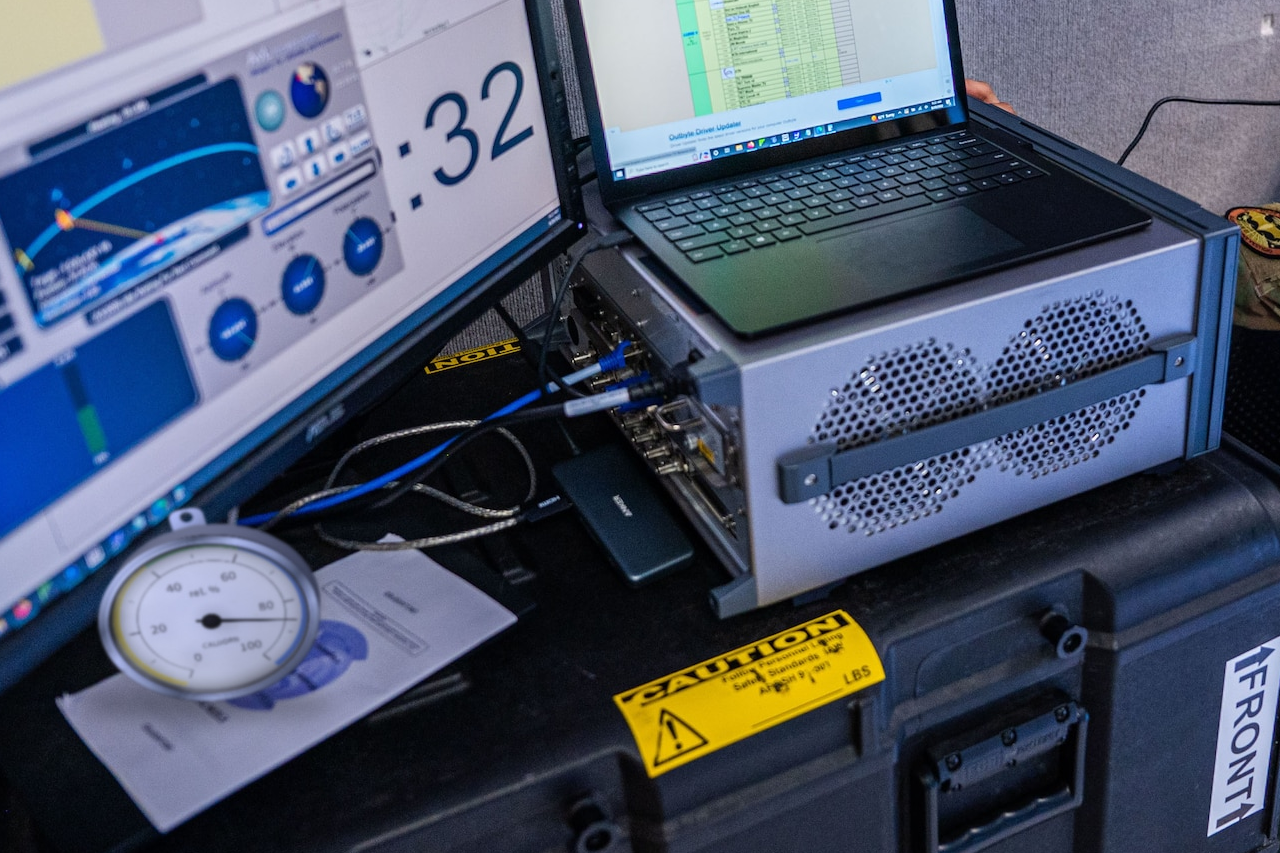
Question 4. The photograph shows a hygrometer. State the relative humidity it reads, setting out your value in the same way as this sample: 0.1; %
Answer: 85; %
